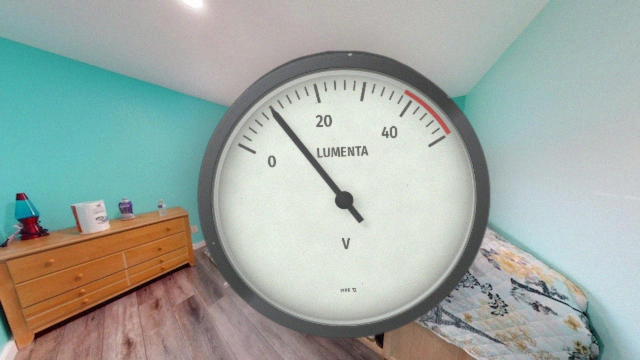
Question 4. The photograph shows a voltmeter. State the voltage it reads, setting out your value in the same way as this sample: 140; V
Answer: 10; V
